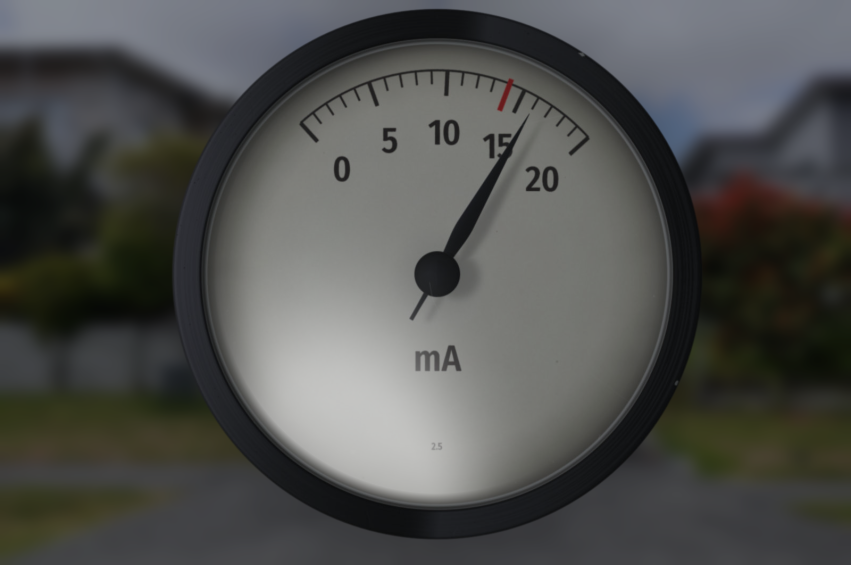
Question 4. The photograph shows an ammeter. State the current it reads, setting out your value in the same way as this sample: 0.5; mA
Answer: 16; mA
